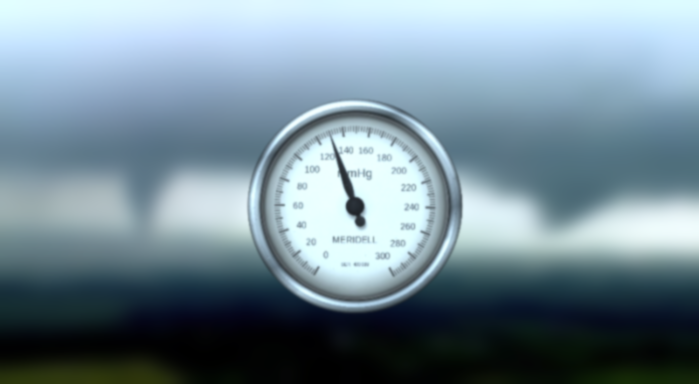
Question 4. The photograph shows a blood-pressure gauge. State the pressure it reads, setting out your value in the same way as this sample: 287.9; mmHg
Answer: 130; mmHg
